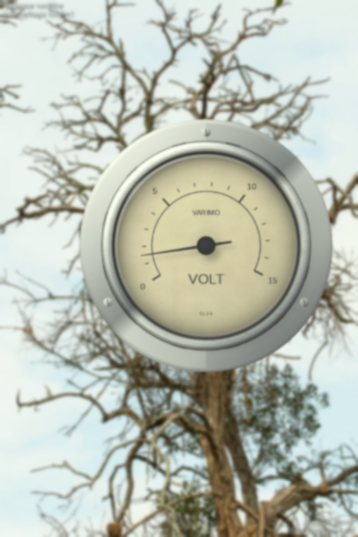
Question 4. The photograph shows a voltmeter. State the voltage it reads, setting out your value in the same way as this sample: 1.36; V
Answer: 1.5; V
